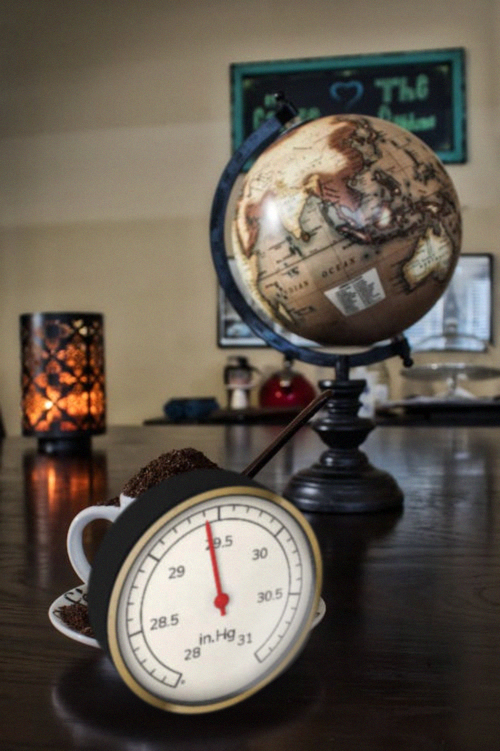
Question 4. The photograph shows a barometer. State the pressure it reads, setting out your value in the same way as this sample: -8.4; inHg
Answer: 29.4; inHg
